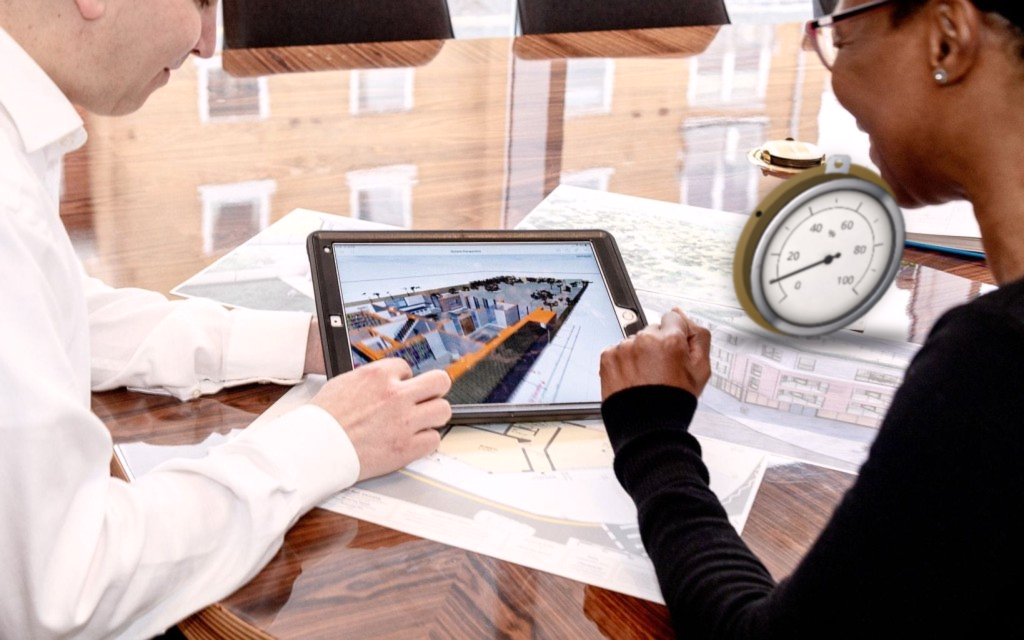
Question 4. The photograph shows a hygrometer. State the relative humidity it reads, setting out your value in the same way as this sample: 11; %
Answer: 10; %
